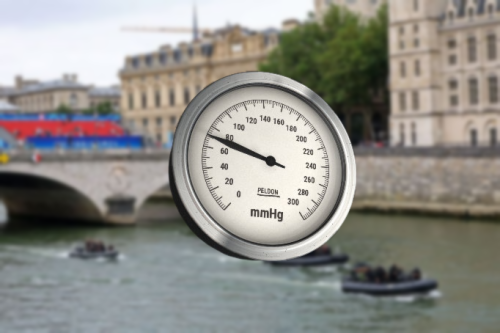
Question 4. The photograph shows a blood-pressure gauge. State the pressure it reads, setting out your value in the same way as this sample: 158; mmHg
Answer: 70; mmHg
